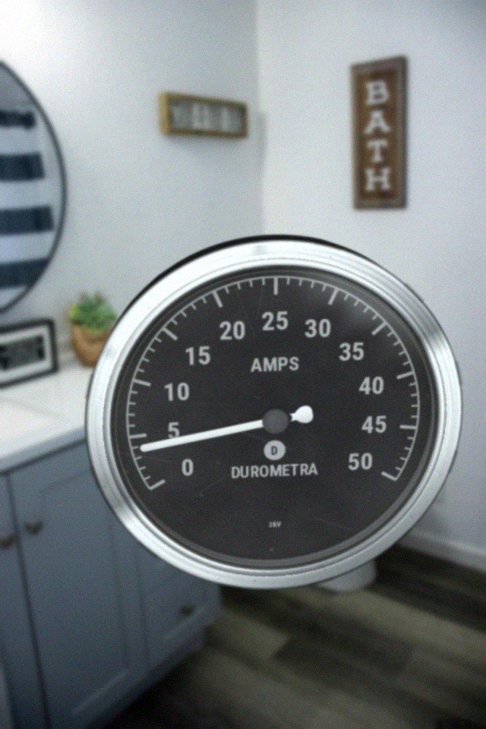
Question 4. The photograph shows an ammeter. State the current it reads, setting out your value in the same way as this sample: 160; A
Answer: 4; A
